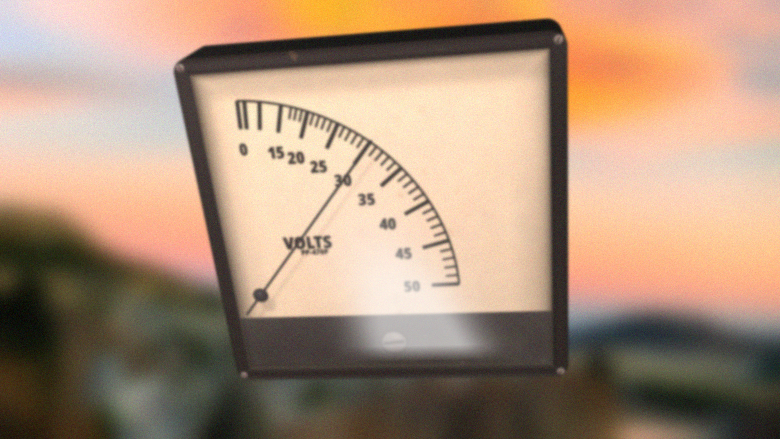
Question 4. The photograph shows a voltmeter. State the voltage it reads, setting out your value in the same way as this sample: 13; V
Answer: 30; V
